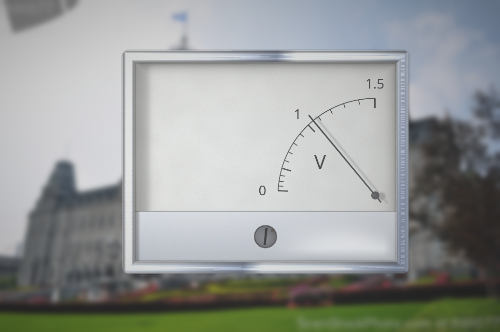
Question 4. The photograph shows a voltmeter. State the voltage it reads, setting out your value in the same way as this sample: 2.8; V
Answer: 1.05; V
